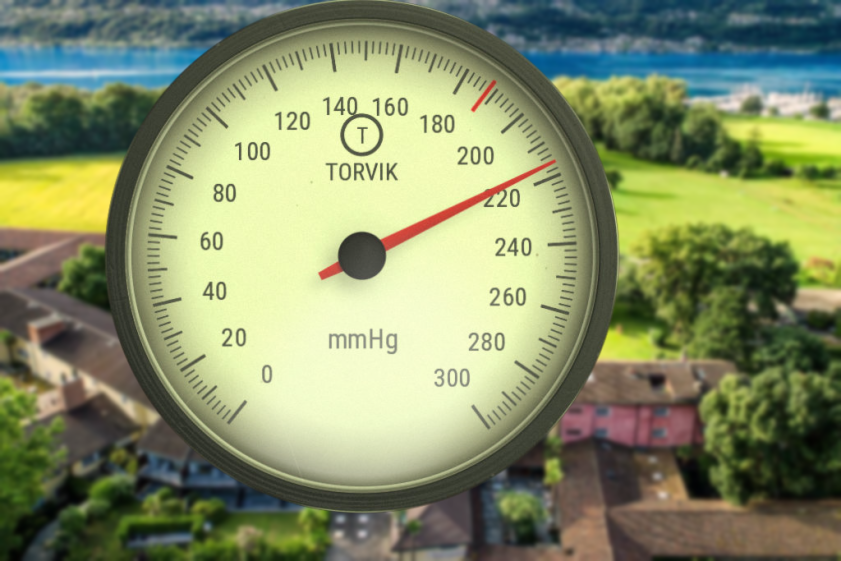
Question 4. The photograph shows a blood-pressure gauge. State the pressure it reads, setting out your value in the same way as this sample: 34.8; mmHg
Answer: 216; mmHg
